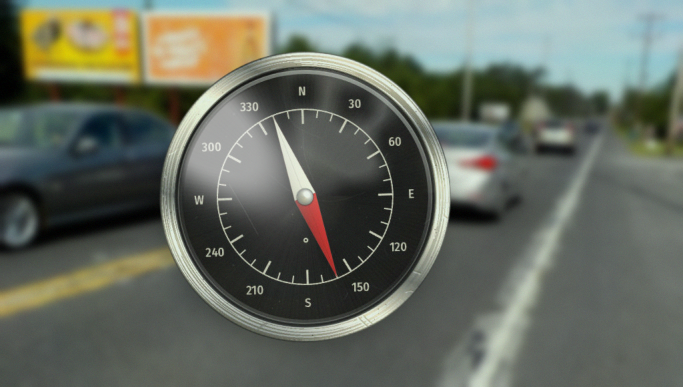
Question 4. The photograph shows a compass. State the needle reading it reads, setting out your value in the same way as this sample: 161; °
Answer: 160; °
